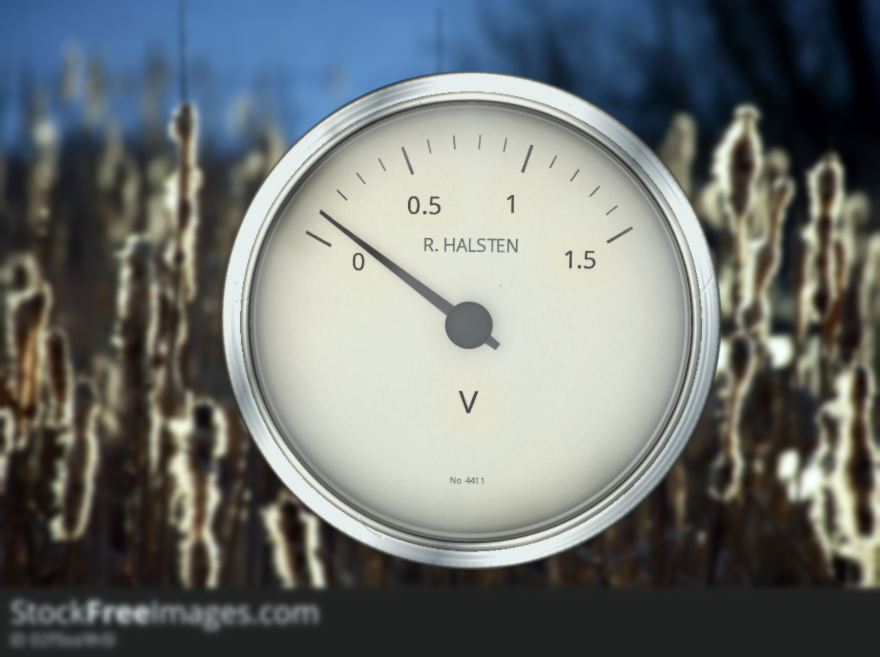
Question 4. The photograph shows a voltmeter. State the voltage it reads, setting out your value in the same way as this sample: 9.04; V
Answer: 0.1; V
